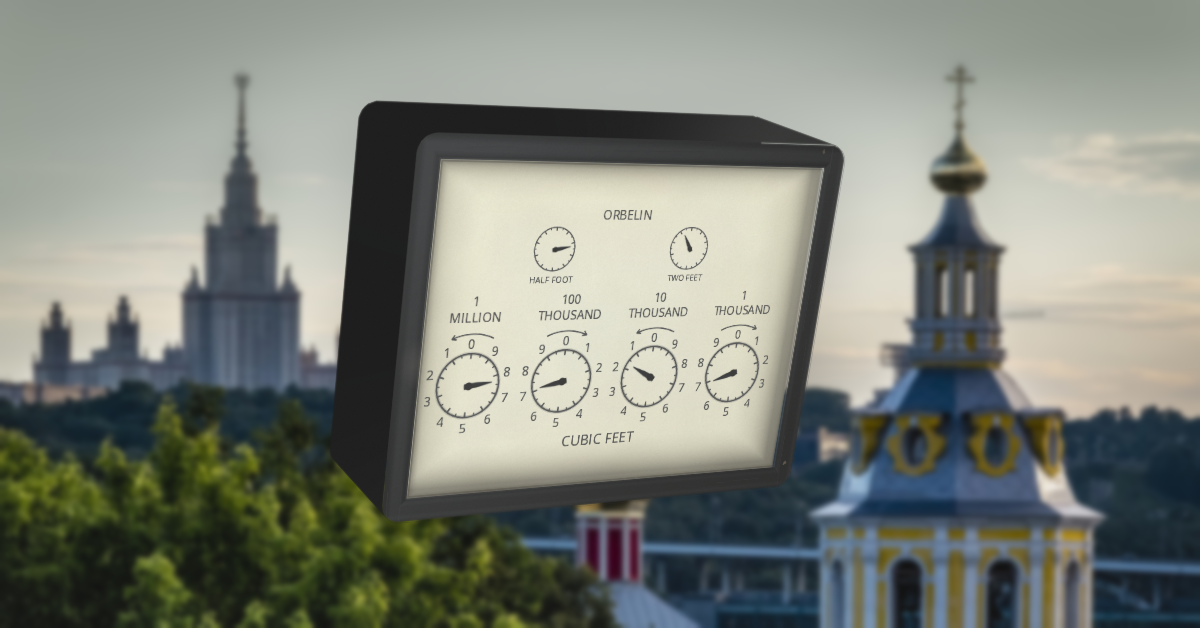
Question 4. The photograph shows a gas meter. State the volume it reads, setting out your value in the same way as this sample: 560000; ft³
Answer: 771700; ft³
